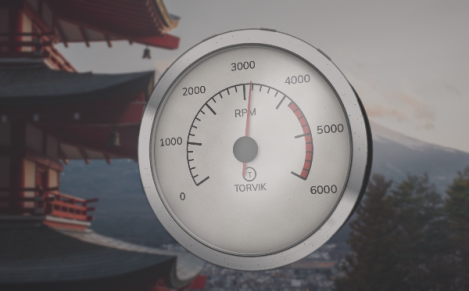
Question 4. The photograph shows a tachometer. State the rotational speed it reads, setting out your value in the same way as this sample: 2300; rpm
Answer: 3200; rpm
